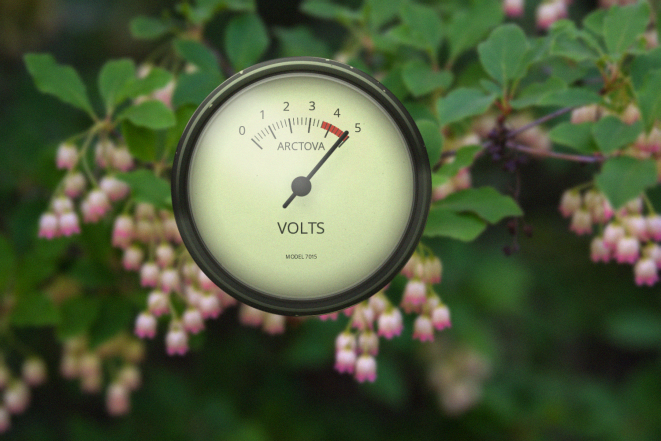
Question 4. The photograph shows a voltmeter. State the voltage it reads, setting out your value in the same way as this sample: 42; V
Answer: 4.8; V
